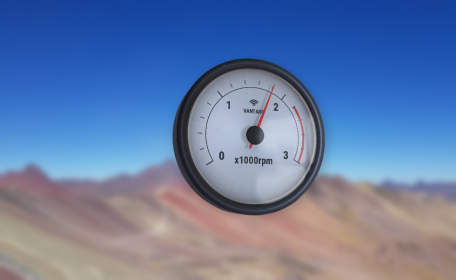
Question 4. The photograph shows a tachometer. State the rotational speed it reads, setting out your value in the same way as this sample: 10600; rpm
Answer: 1800; rpm
